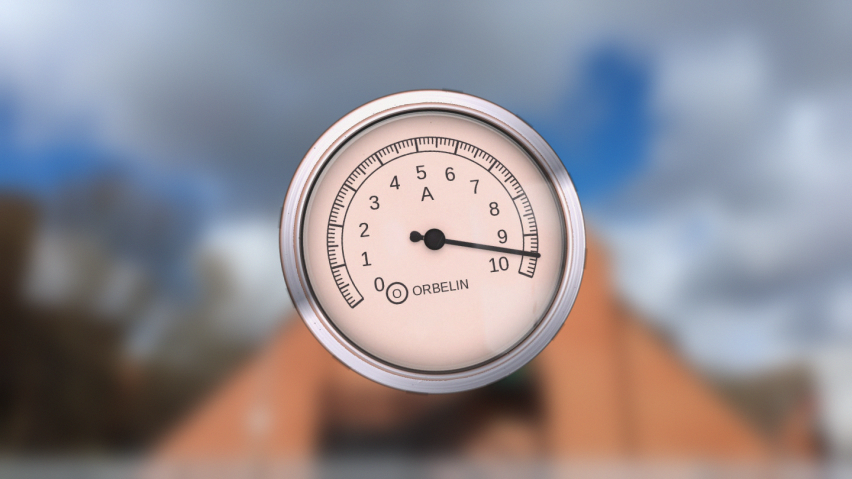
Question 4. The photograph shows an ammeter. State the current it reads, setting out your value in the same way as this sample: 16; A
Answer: 9.5; A
